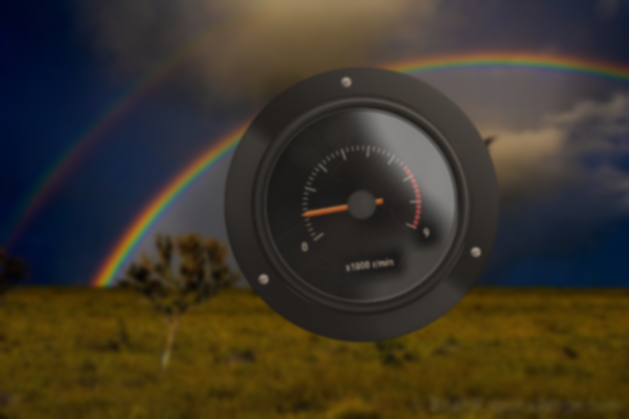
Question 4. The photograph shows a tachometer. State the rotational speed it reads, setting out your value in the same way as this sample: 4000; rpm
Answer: 1000; rpm
